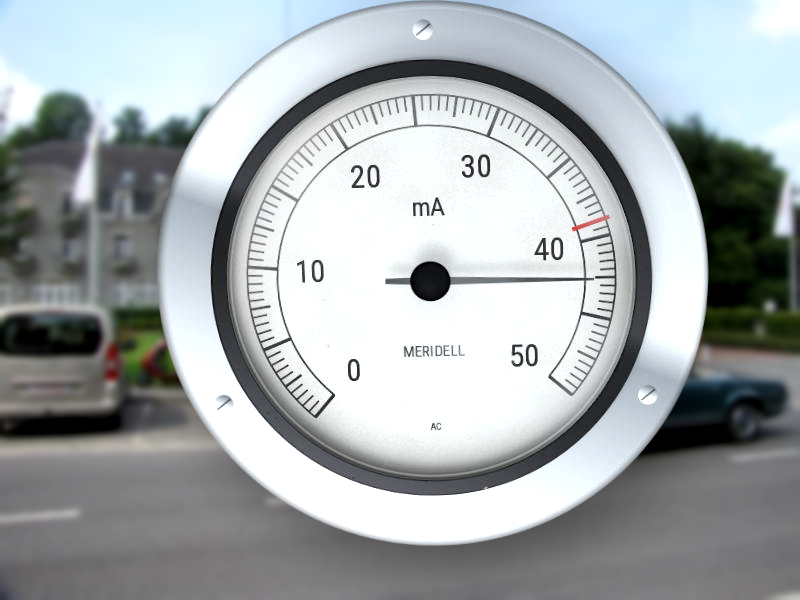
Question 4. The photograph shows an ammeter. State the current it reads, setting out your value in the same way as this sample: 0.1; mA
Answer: 42.5; mA
